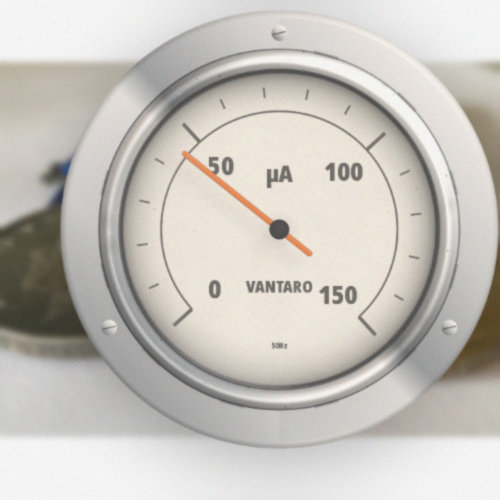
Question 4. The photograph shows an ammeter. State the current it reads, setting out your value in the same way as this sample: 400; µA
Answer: 45; µA
